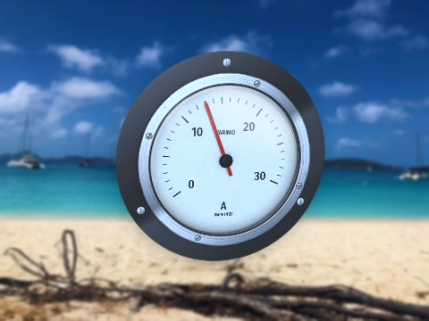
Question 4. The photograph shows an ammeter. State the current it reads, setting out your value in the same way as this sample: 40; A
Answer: 13; A
